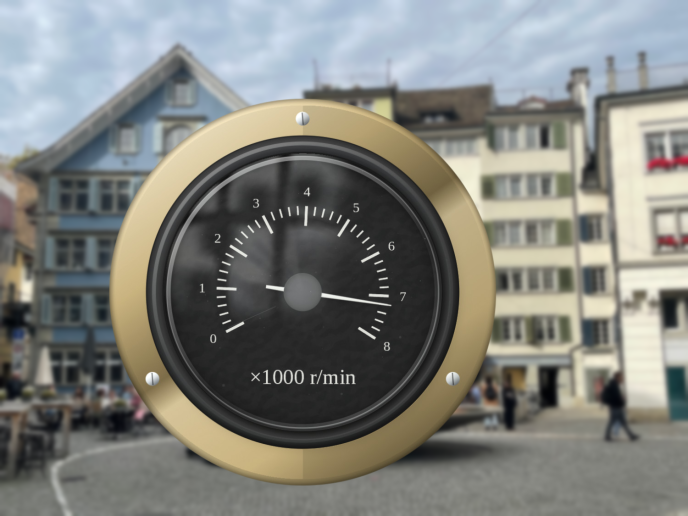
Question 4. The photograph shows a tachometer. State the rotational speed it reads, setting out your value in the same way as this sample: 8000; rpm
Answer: 7200; rpm
